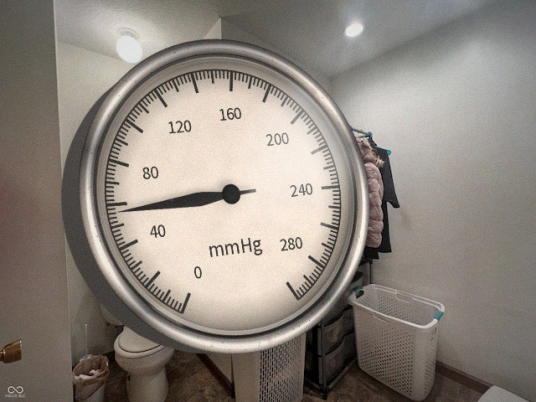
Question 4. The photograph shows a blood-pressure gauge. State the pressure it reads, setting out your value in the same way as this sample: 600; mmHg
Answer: 56; mmHg
